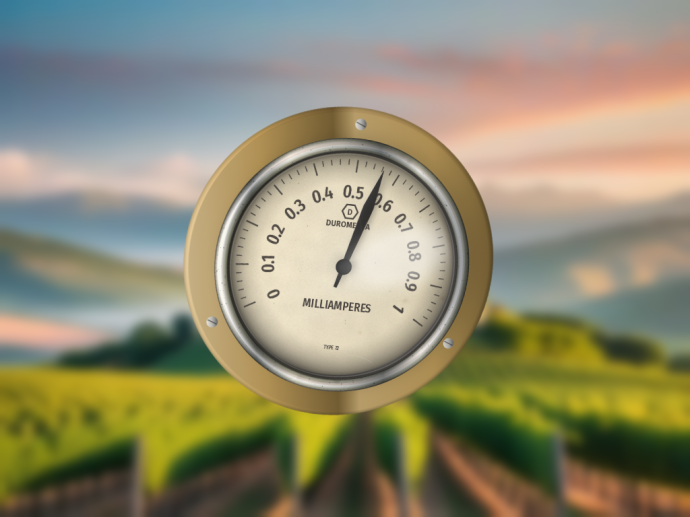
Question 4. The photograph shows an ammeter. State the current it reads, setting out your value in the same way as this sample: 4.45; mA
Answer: 0.56; mA
